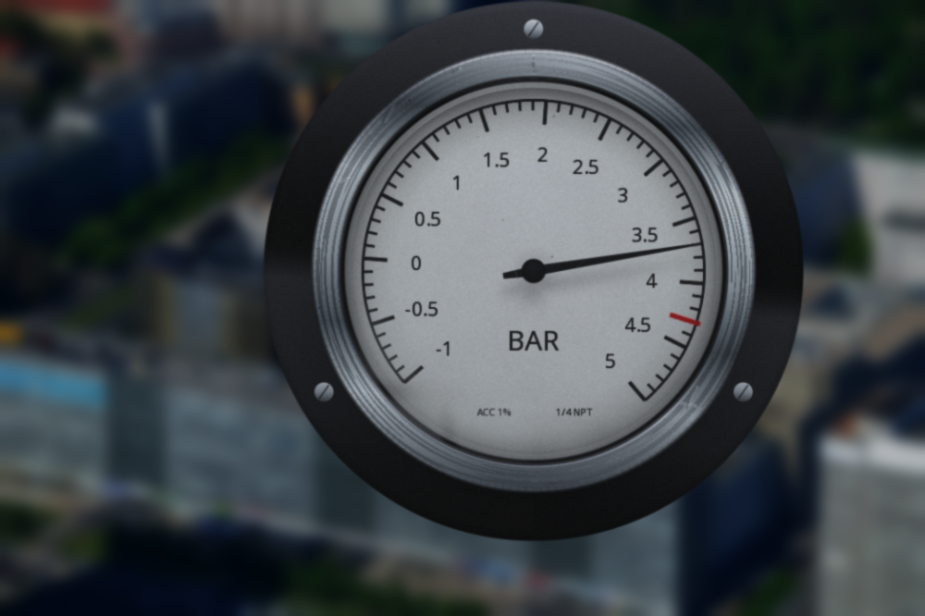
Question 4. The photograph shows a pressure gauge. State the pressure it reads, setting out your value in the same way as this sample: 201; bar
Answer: 3.7; bar
